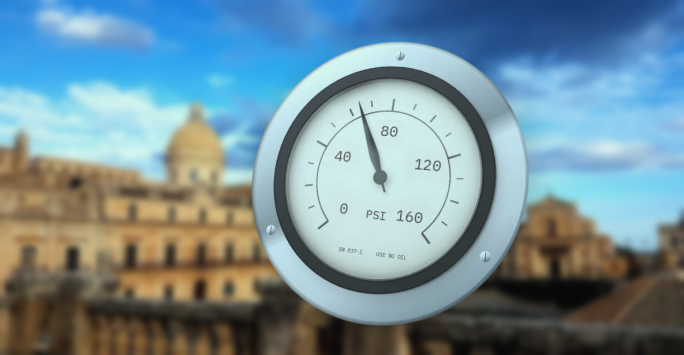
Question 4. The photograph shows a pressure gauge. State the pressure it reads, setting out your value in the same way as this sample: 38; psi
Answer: 65; psi
